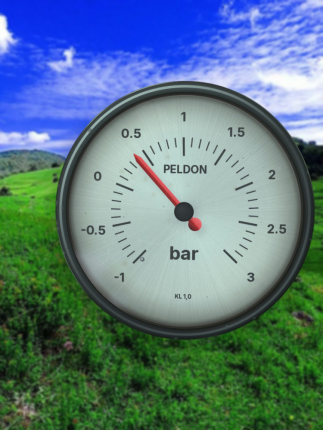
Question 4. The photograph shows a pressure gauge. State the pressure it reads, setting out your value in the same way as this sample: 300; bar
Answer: 0.4; bar
